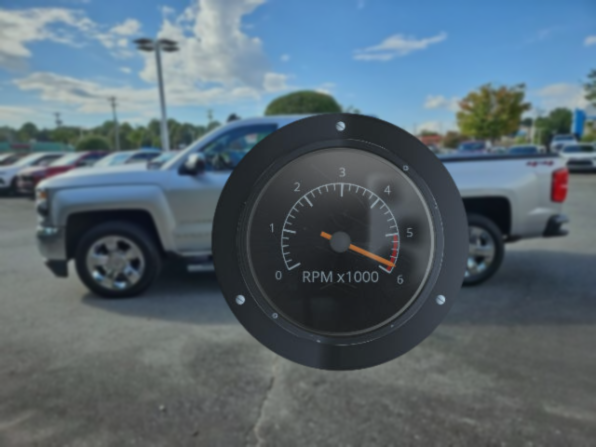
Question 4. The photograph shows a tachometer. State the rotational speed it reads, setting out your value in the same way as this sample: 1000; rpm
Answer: 5800; rpm
